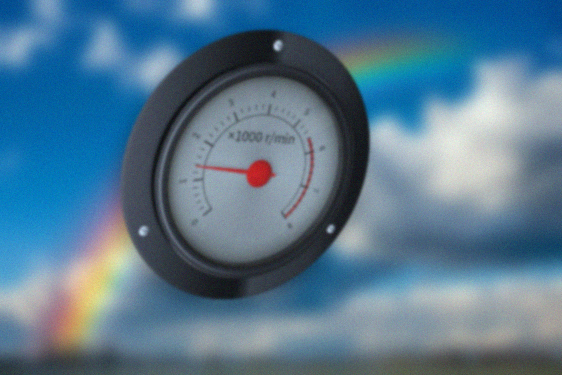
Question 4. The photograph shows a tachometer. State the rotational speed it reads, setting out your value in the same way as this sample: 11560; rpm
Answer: 1400; rpm
